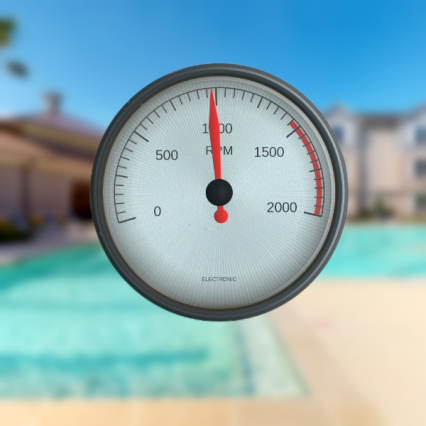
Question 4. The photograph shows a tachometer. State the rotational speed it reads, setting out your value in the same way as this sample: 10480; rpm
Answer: 975; rpm
